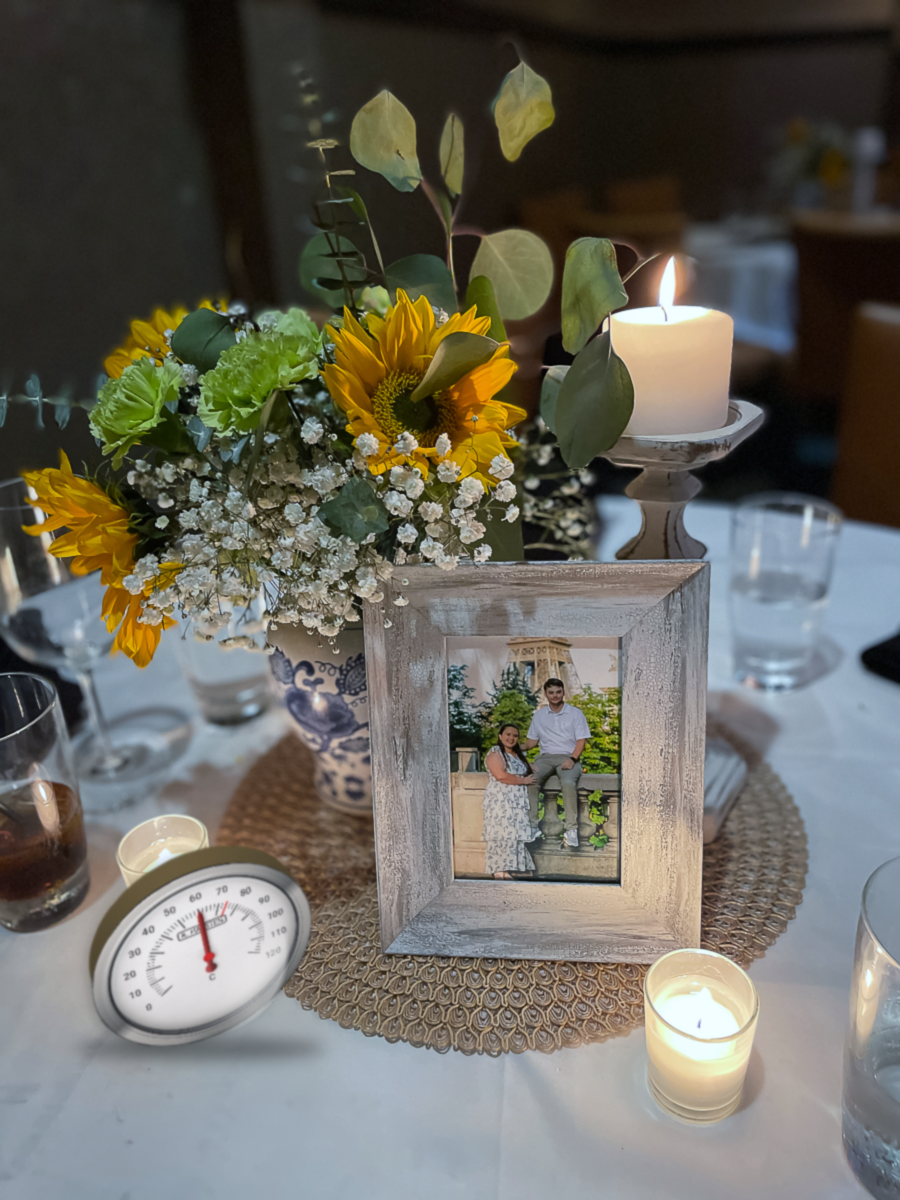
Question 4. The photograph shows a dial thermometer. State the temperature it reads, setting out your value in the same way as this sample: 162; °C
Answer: 60; °C
